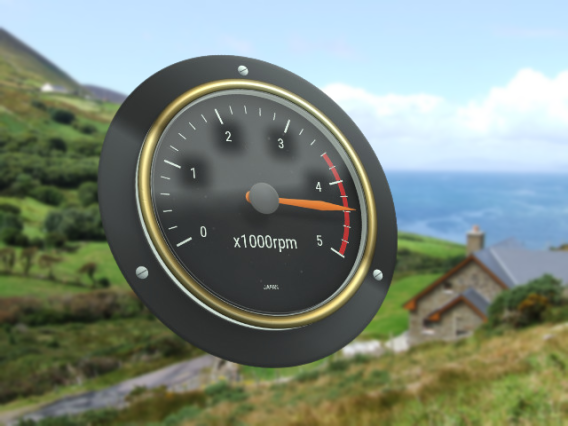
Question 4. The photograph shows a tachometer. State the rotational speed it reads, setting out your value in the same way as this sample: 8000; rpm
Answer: 4400; rpm
